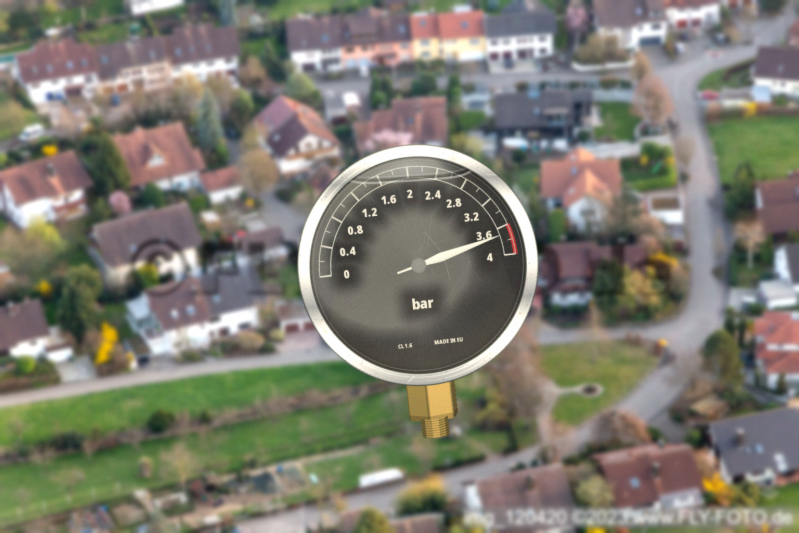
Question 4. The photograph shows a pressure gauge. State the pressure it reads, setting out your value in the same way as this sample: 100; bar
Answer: 3.7; bar
